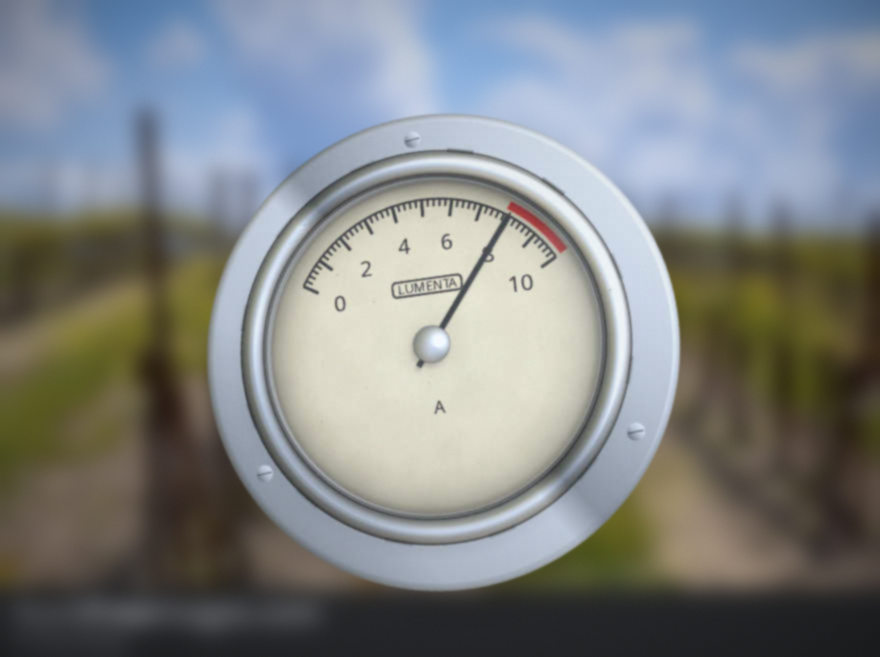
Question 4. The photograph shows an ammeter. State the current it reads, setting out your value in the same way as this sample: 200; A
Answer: 8; A
